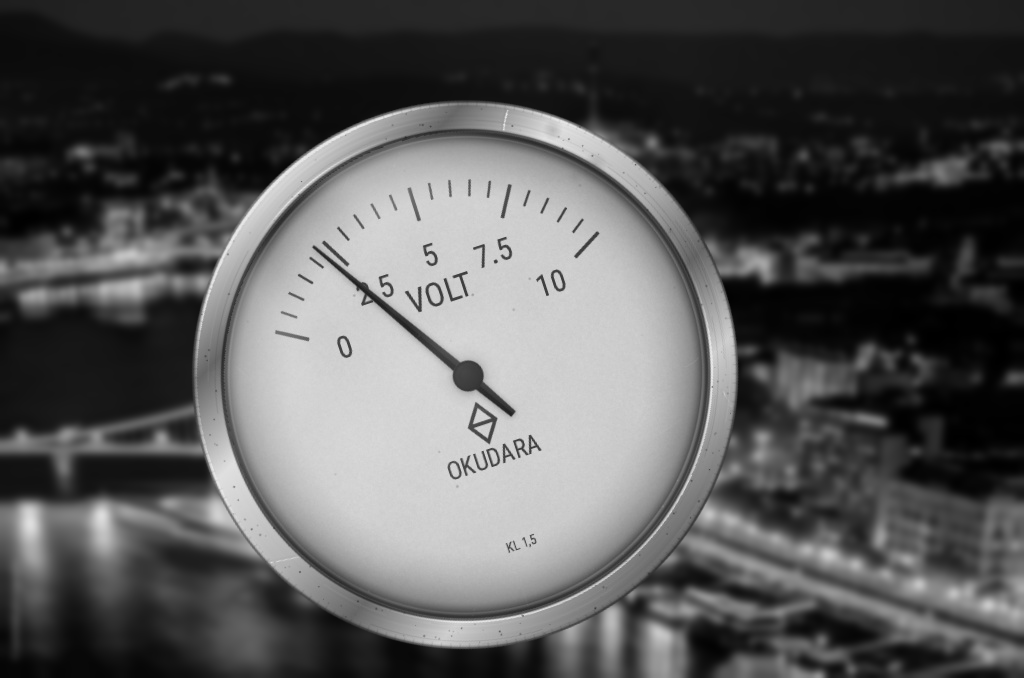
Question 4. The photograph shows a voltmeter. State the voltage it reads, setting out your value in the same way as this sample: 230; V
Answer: 2.25; V
